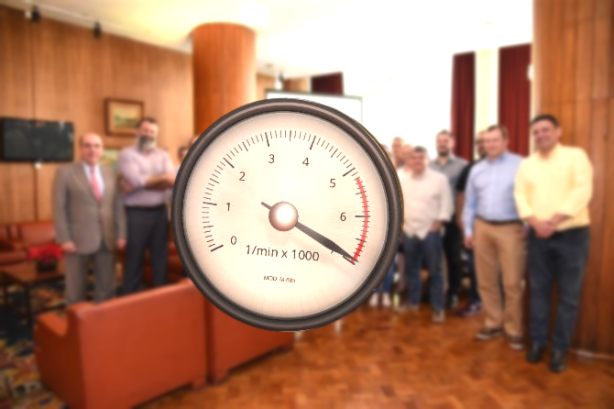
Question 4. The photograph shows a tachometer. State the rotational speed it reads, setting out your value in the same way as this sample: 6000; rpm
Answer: 6900; rpm
